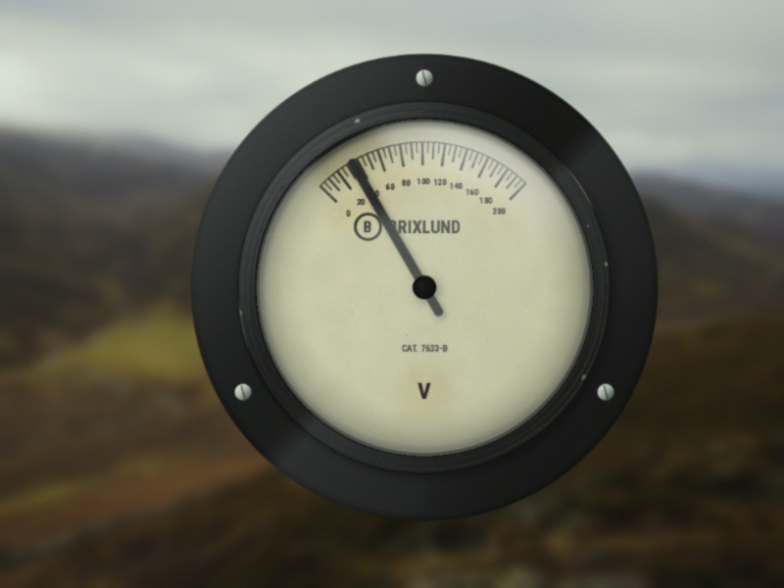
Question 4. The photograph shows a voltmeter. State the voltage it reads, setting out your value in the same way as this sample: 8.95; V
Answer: 35; V
